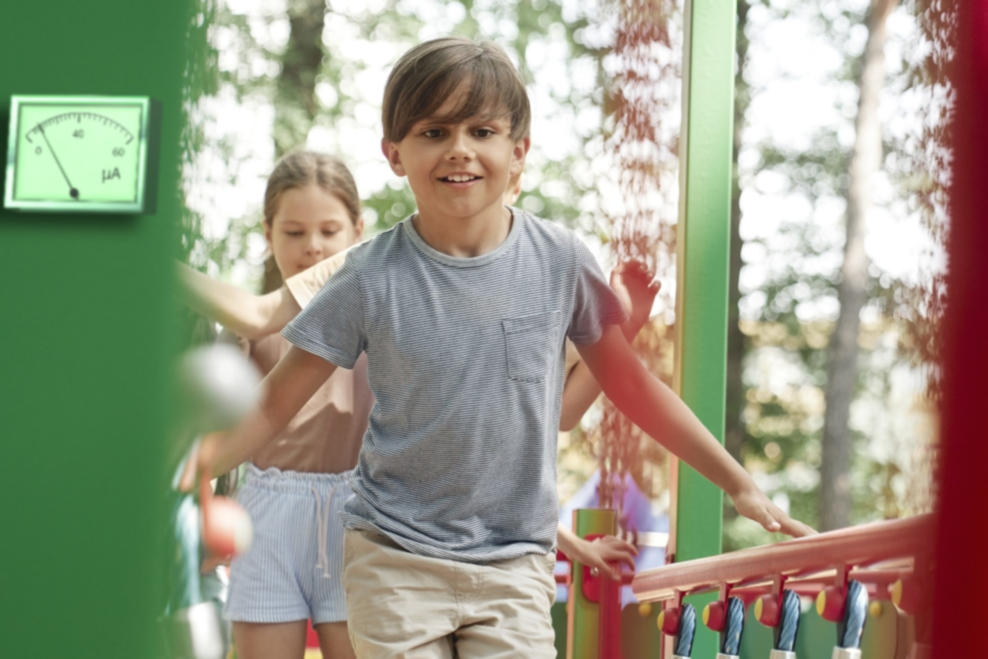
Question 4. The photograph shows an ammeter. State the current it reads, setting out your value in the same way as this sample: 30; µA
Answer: 20; µA
